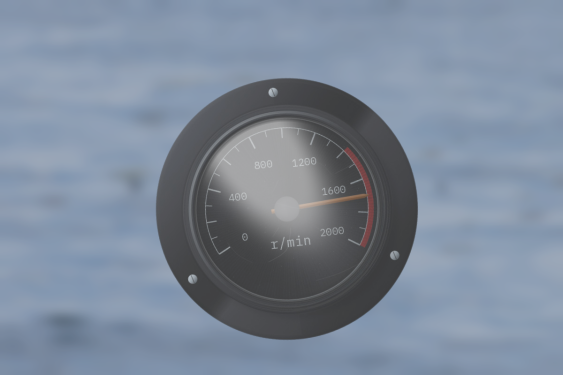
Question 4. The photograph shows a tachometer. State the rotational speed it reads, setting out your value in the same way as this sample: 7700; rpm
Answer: 1700; rpm
